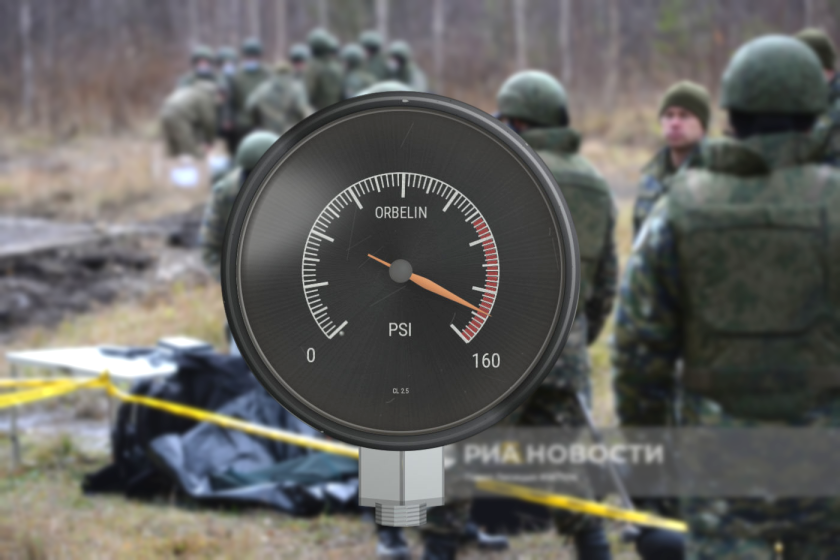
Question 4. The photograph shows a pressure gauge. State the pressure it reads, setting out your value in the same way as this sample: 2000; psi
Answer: 148; psi
